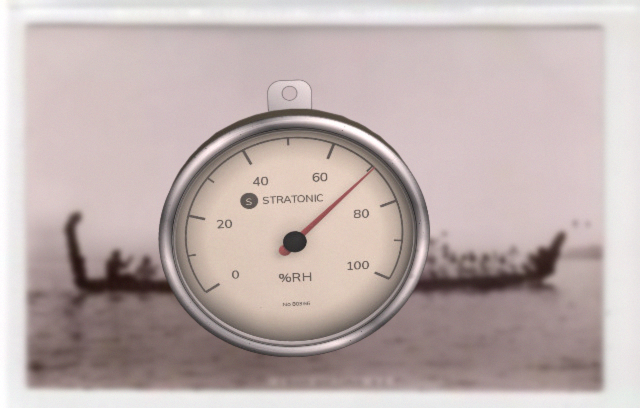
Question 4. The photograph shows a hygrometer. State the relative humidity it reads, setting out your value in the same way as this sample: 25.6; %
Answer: 70; %
